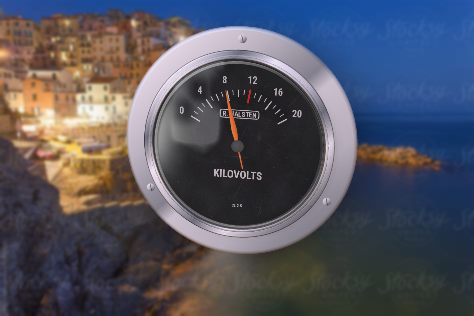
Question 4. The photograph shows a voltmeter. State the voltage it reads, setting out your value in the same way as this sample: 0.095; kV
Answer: 8; kV
